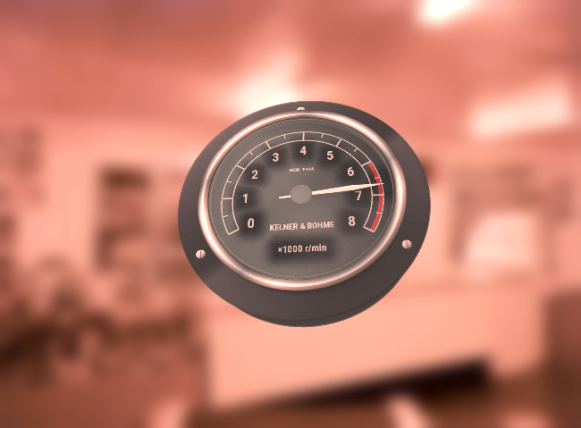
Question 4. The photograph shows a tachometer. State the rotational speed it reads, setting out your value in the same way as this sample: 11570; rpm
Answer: 6750; rpm
